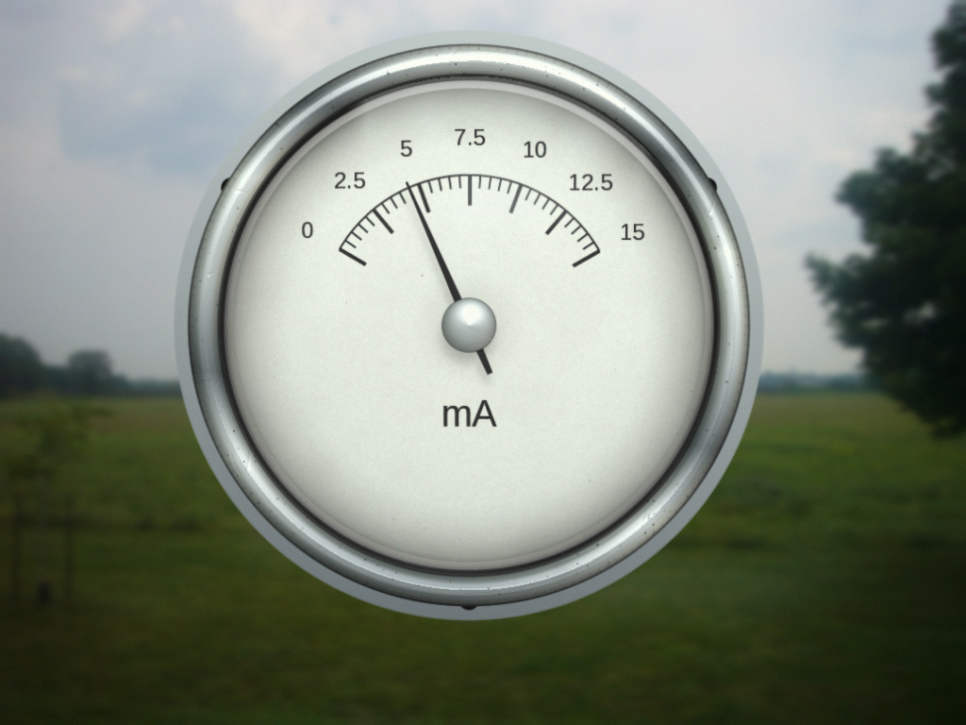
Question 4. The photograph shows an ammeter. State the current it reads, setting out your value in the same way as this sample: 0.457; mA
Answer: 4.5; mA
